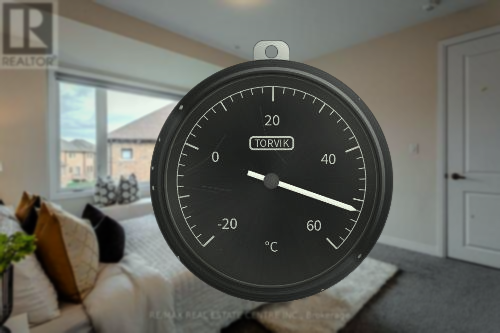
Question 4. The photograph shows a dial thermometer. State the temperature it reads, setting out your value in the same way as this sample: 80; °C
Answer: 52; °C
